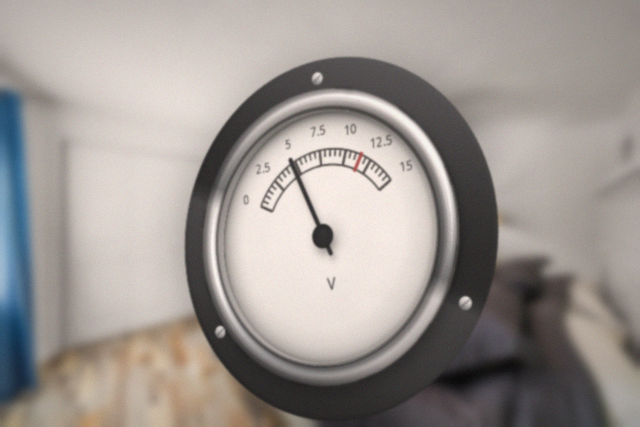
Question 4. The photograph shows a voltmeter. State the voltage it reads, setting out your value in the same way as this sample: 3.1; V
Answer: 5; V
